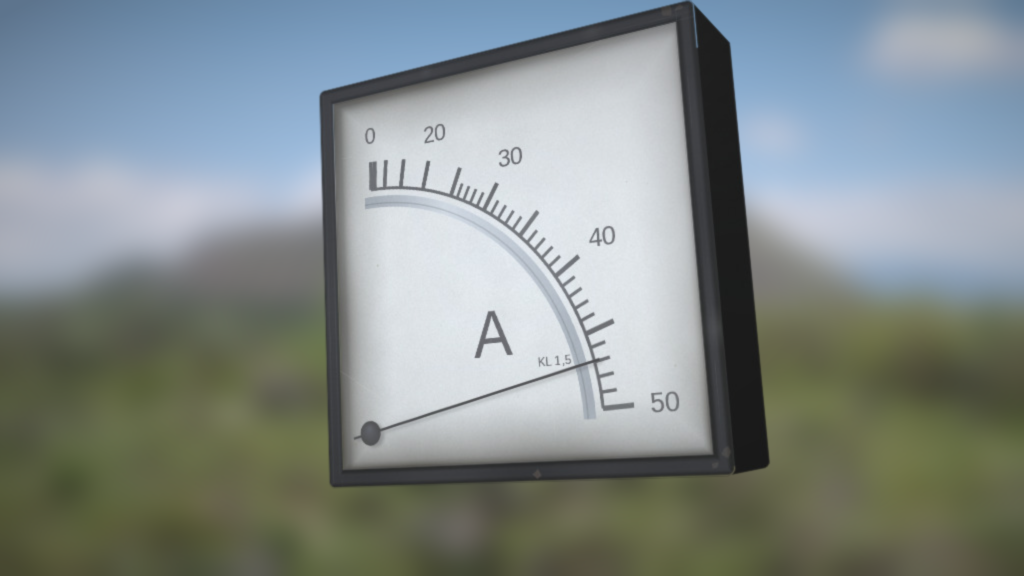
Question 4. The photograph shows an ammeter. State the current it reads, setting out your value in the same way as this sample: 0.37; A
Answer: 47; A
